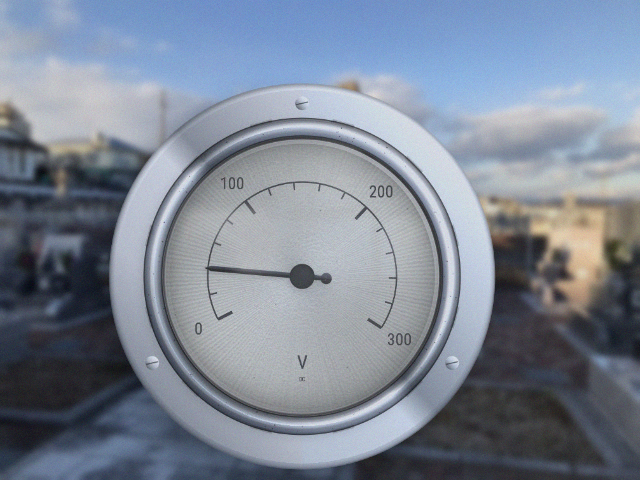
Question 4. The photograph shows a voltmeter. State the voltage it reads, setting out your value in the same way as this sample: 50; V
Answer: 40; V
